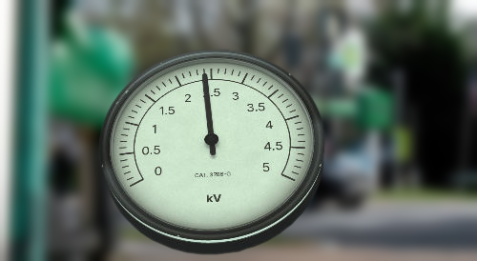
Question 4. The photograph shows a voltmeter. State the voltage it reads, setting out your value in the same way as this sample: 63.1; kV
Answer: 2.4; kV
